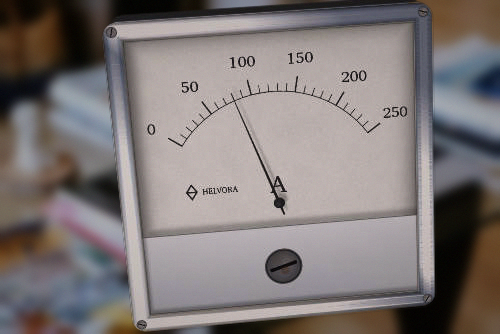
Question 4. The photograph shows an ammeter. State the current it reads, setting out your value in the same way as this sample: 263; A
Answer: 80; A
